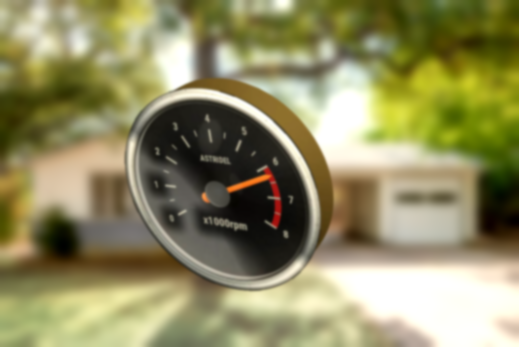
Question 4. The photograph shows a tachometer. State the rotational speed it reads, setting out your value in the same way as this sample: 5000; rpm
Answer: 6250; rpm
